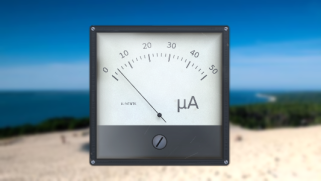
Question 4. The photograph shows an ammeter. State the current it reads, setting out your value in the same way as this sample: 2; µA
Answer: 4; µA
